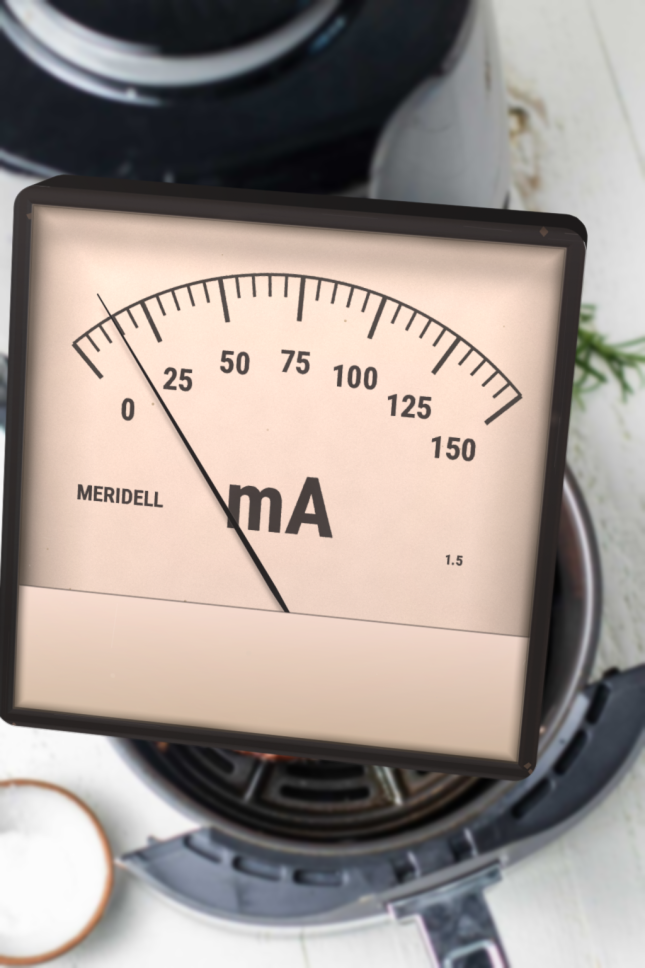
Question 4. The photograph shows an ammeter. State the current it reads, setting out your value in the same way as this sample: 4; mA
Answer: 15; mA
